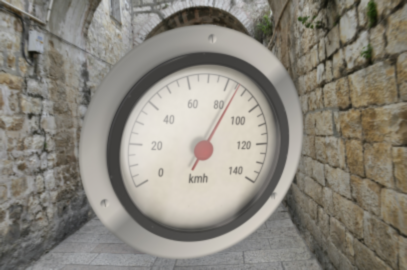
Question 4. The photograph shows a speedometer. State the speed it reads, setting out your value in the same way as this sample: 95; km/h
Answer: 85; km/h
